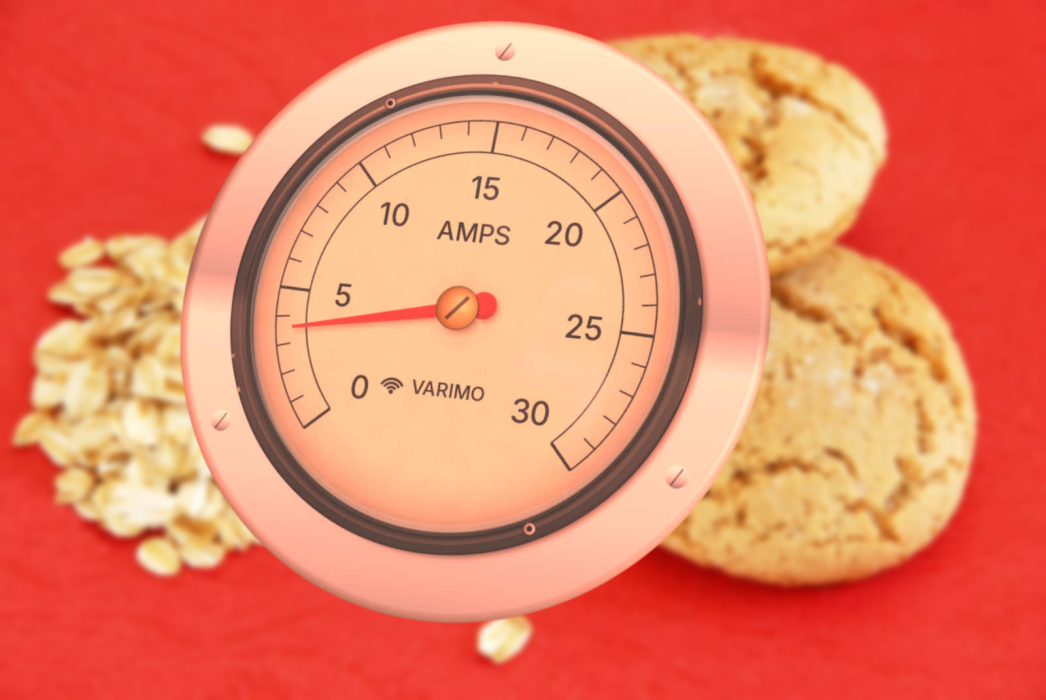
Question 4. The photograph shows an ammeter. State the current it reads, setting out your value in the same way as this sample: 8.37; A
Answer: 3.5; A
